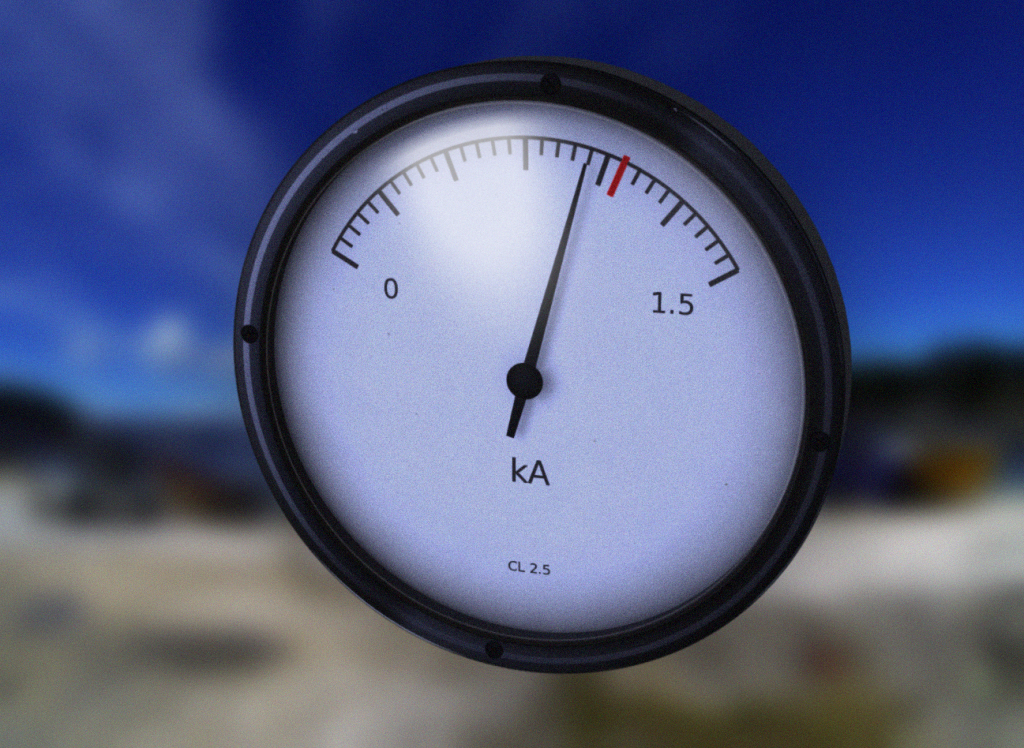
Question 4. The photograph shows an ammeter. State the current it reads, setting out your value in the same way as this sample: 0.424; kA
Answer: 0.95; kA
